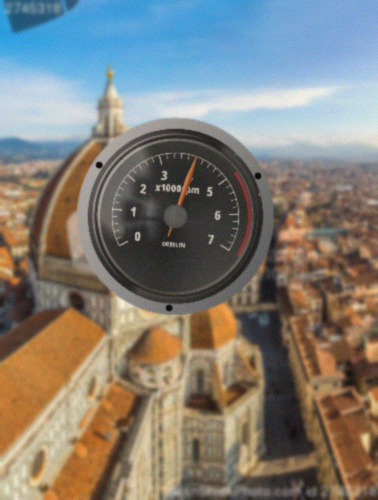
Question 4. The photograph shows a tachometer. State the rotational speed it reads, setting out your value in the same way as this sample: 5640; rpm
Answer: 4000; rpm
